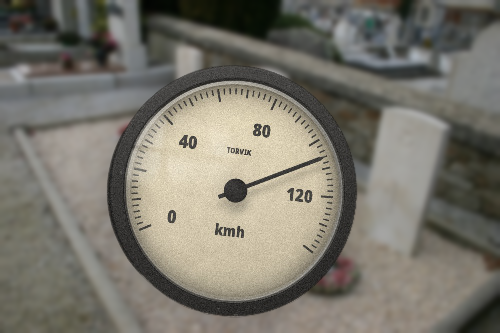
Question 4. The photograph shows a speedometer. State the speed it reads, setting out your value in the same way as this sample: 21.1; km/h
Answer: 106; km/h
